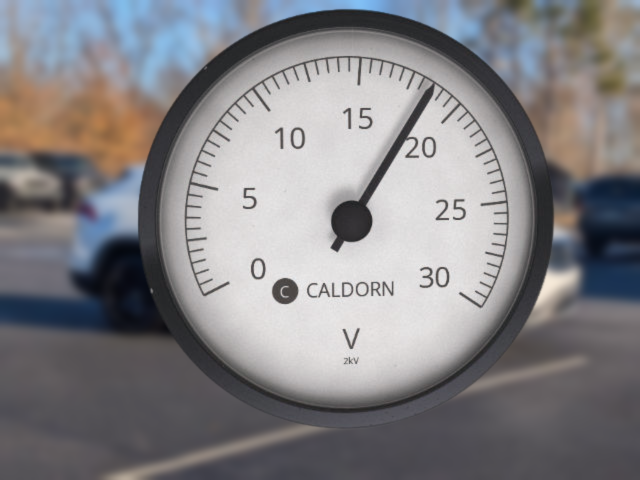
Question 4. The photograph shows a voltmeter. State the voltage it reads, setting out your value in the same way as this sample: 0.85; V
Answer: 18.5; V
